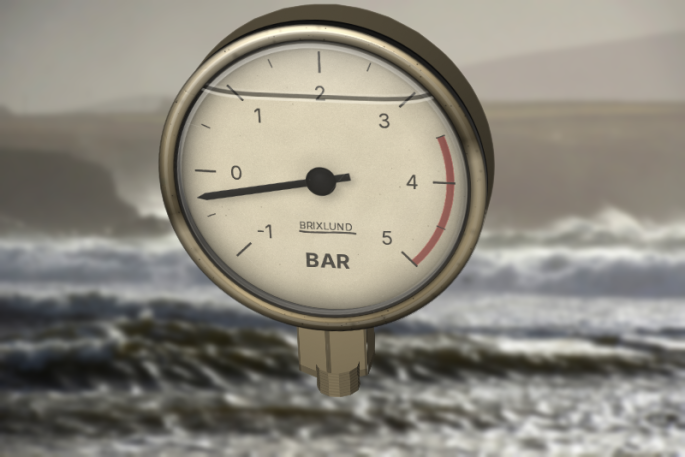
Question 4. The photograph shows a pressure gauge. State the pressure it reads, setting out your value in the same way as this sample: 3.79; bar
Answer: -0.25; bar
